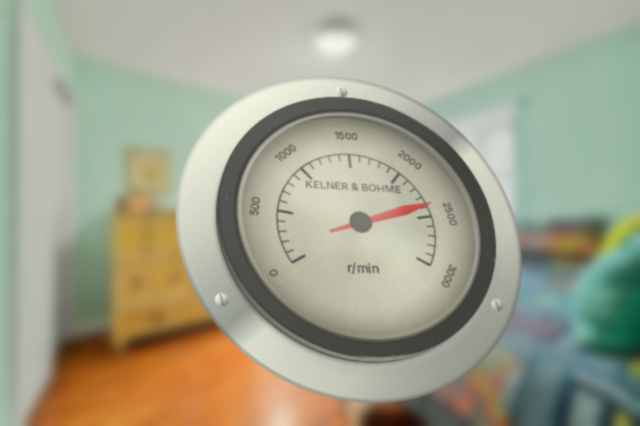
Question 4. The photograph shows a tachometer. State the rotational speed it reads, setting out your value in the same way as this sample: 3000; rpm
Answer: 2400; rpm
